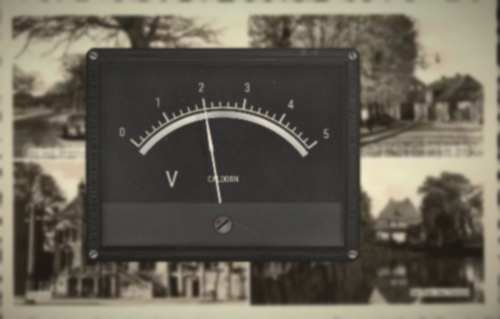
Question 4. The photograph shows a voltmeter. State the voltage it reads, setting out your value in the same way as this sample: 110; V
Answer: 2; V
